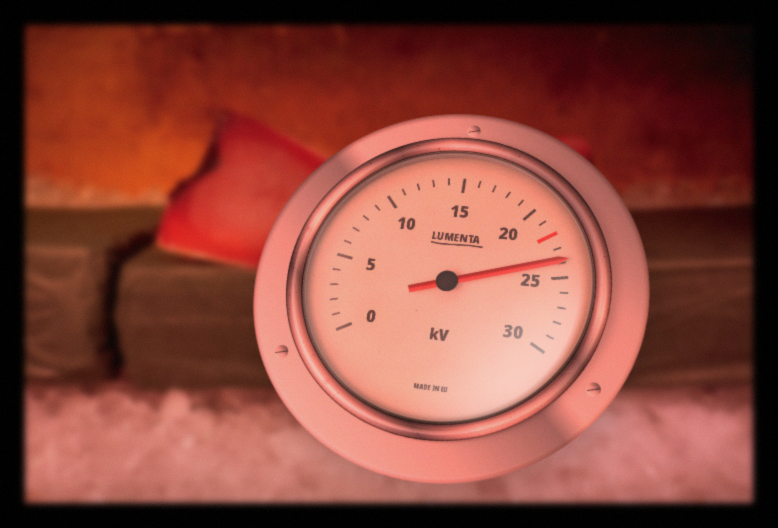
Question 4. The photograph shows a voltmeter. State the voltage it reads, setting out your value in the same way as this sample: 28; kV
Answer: 24; kV
